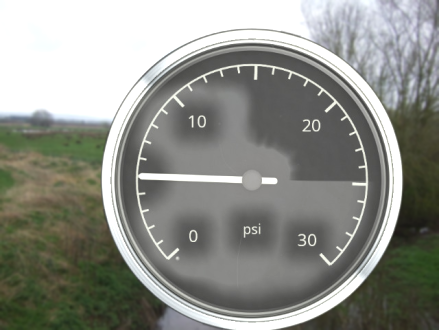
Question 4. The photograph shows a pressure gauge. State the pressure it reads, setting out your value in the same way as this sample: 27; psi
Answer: 5; psi
